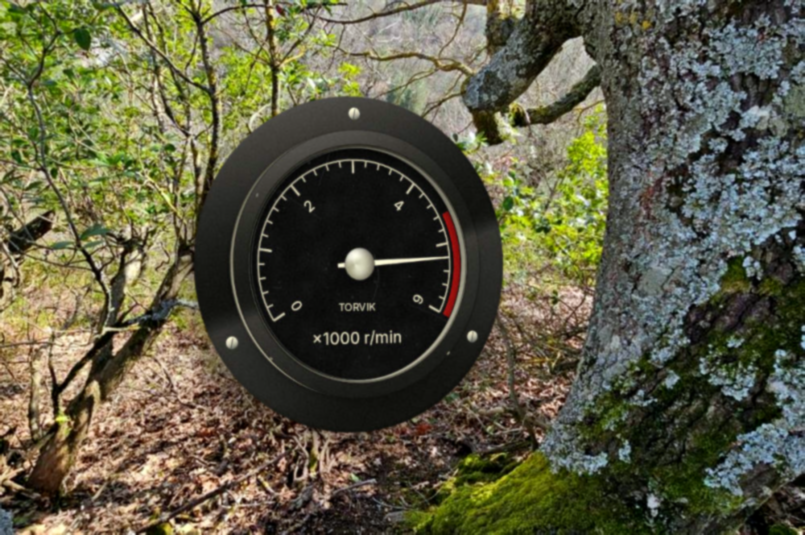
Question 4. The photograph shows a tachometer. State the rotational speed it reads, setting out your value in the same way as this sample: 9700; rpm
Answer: 5200; rpm
